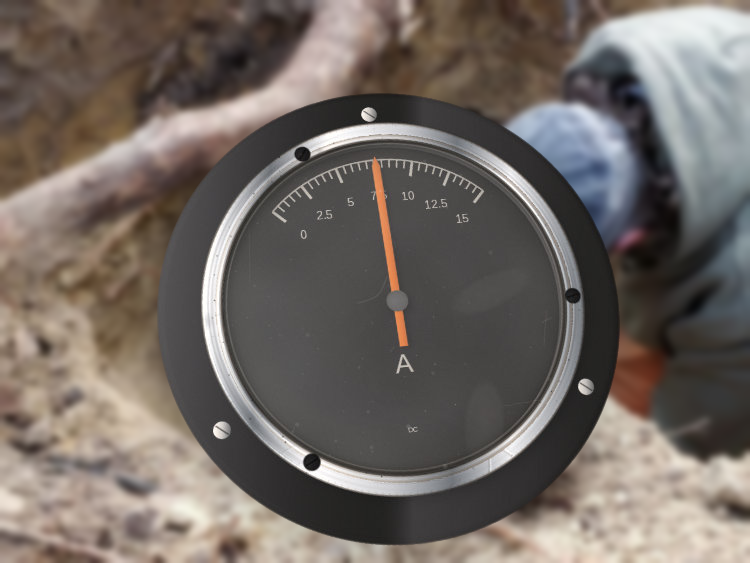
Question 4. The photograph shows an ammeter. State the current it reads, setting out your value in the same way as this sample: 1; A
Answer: 7.5; A
